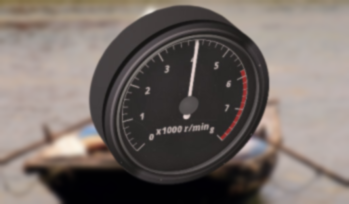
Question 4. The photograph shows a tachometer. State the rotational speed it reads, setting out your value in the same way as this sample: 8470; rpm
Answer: 4000; rpm
